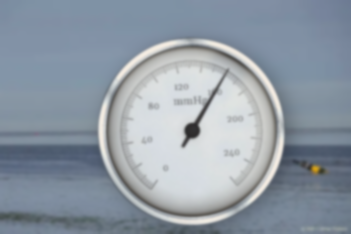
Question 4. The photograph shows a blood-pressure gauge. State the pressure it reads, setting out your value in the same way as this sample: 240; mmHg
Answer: 160; mmHg
